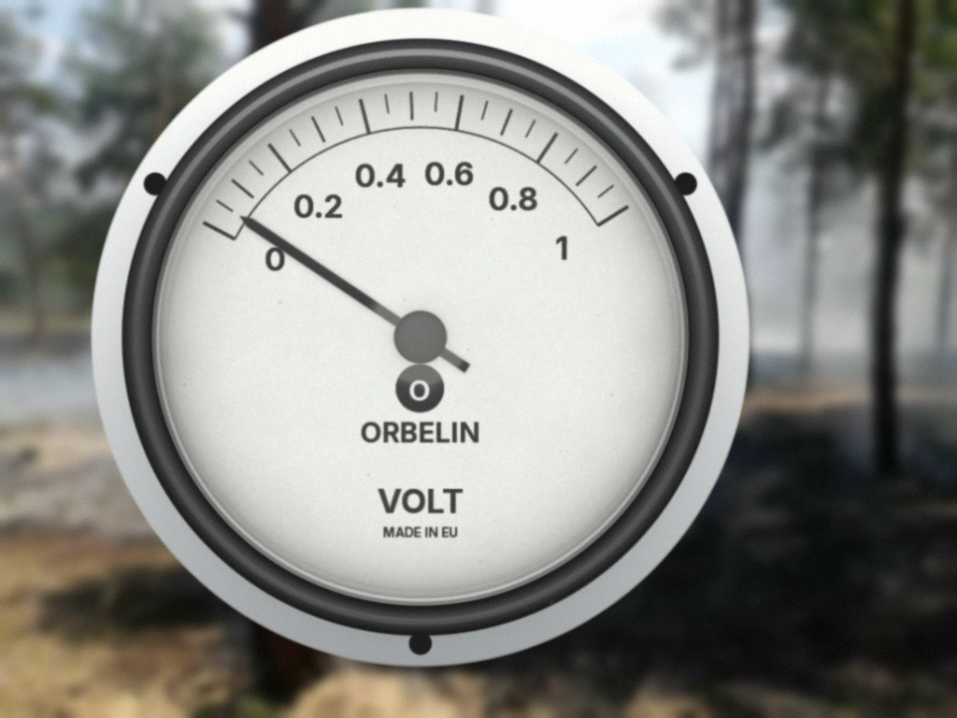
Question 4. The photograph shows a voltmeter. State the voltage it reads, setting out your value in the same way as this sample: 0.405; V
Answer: 0.05; V
